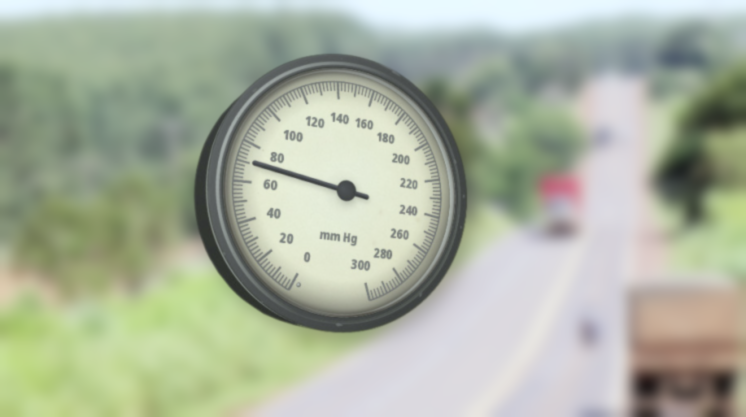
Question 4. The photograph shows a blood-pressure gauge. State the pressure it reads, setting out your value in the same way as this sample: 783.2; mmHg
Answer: 70; mmHg
